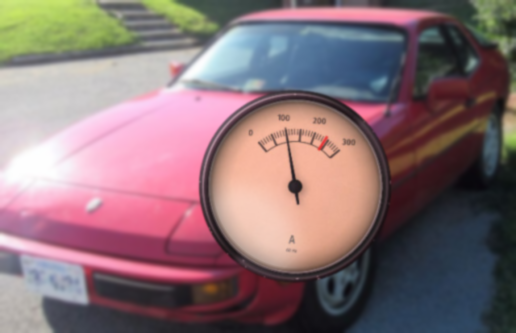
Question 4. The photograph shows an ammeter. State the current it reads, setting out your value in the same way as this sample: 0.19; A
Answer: 100; A
